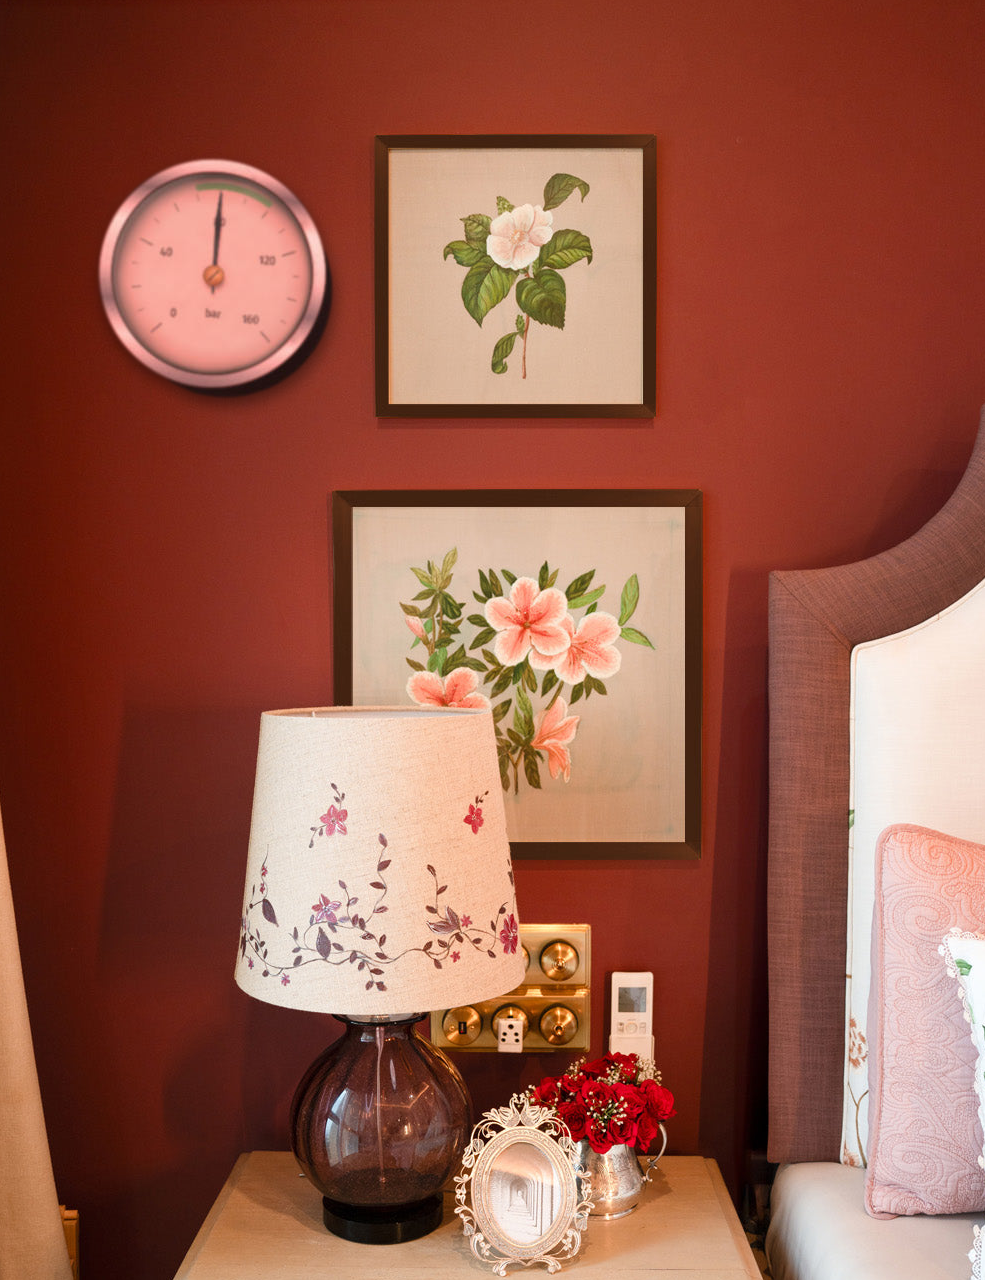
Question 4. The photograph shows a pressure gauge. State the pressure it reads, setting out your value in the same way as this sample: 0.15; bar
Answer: 80; bar
